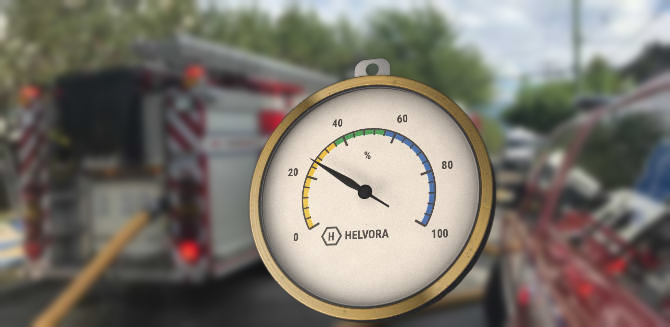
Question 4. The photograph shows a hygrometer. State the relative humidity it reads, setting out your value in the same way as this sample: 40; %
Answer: 26; %
